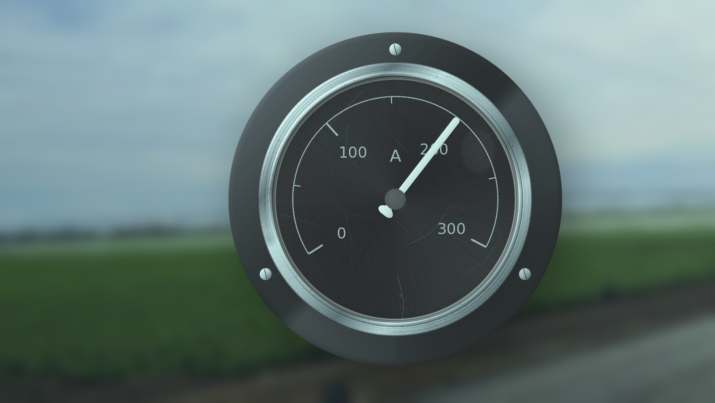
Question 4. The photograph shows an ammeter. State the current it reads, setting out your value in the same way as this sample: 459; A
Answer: 200; A
